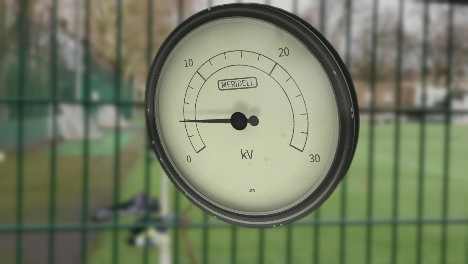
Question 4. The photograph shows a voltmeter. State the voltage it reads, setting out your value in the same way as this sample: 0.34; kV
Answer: 4; kV
